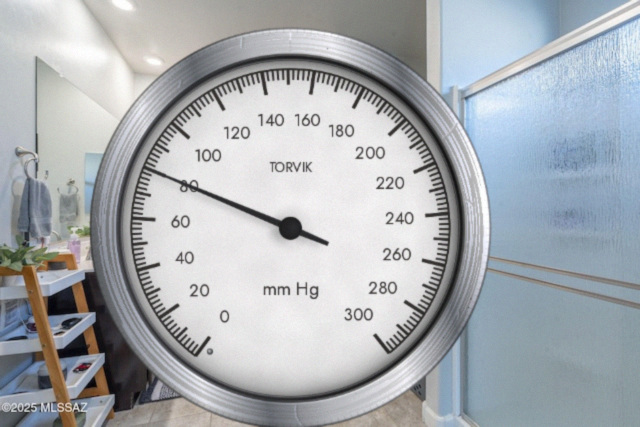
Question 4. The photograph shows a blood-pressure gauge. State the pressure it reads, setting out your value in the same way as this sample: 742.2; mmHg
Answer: 80; mmHg
